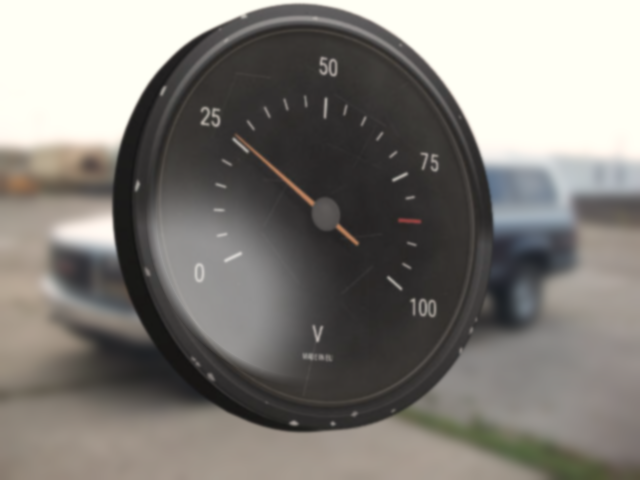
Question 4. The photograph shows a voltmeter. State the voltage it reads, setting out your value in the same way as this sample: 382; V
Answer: 25; V
